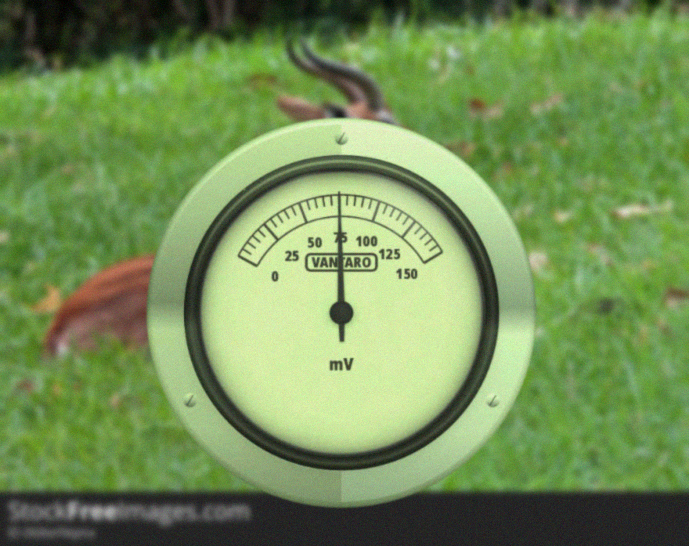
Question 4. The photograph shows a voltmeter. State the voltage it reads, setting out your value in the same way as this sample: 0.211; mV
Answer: 75; mV
